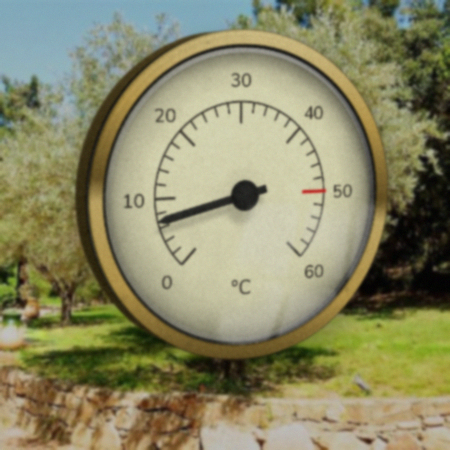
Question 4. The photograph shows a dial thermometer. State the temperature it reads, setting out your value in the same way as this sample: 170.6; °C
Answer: 7; °C
